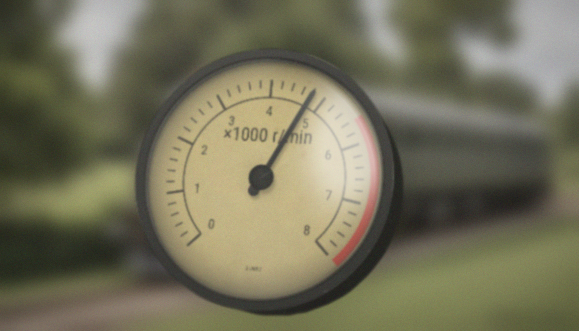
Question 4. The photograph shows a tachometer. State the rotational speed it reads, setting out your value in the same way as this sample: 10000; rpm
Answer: 4800; rpm
